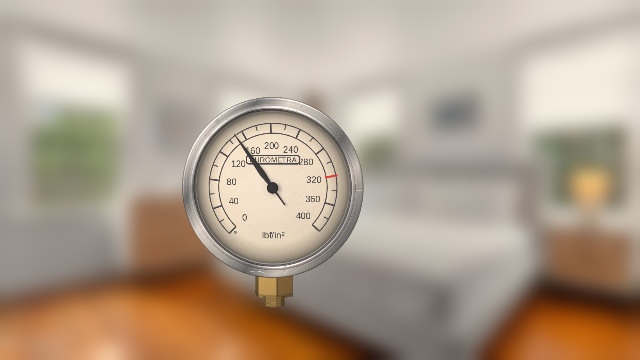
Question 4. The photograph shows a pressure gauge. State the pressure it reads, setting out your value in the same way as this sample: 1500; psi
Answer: 150; psi
